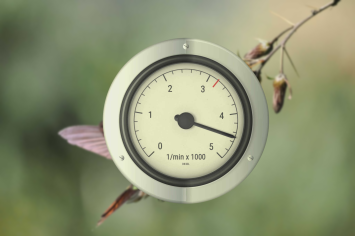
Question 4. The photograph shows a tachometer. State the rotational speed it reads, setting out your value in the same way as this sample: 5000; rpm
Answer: 4500; rpm
